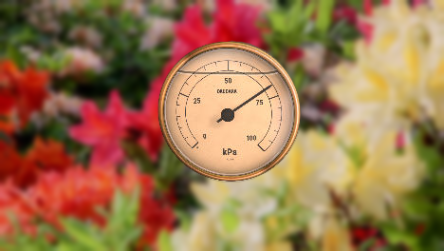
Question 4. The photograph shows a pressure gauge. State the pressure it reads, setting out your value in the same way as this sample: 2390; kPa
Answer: 70; kPa
